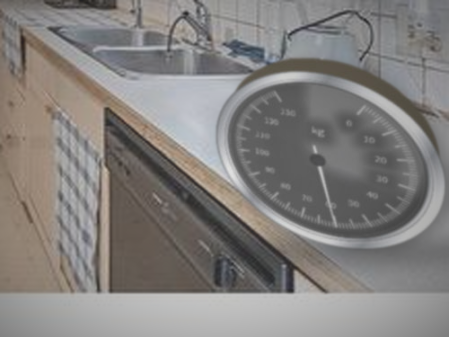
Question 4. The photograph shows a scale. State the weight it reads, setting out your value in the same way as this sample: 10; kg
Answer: 60; kg
